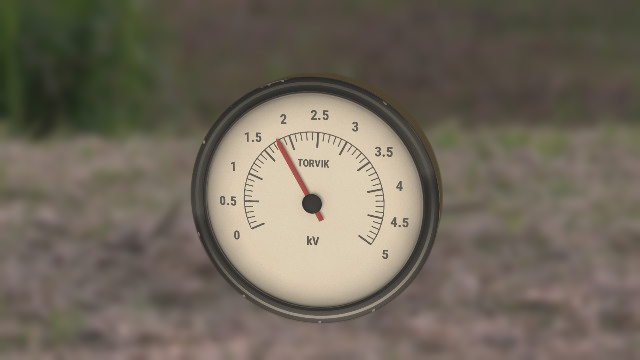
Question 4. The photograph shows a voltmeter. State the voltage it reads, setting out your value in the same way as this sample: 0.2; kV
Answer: 1.8; kV
